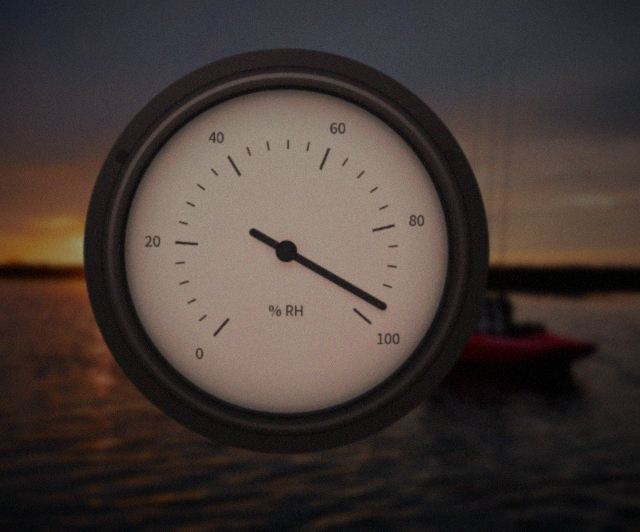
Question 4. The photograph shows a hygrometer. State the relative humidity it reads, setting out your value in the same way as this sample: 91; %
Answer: 96; %
